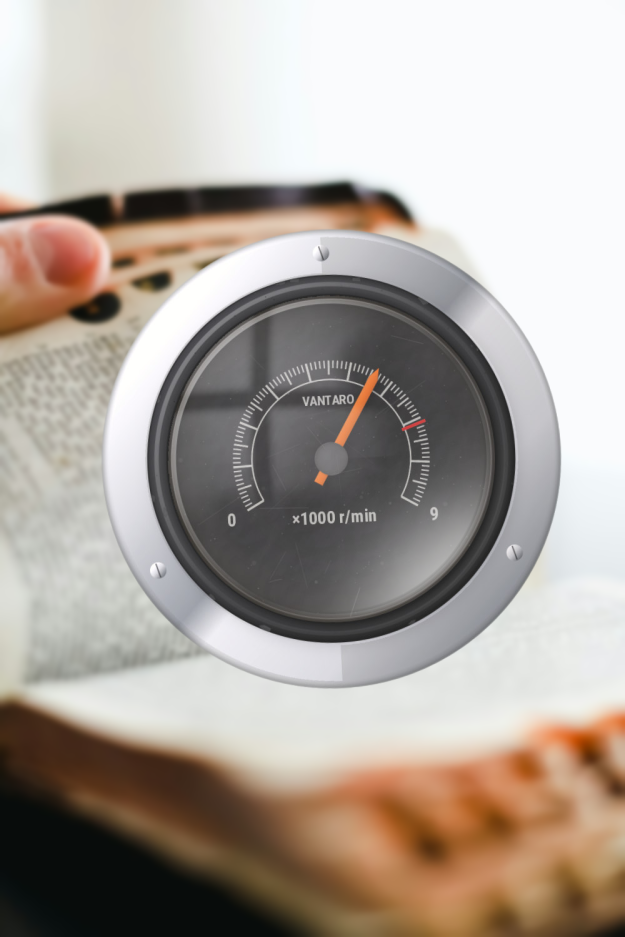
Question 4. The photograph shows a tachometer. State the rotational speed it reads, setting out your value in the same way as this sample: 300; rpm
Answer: 5600; rpm
